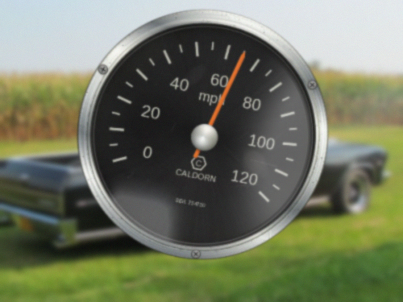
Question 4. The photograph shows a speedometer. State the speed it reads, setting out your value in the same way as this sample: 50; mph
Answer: 65; mph
